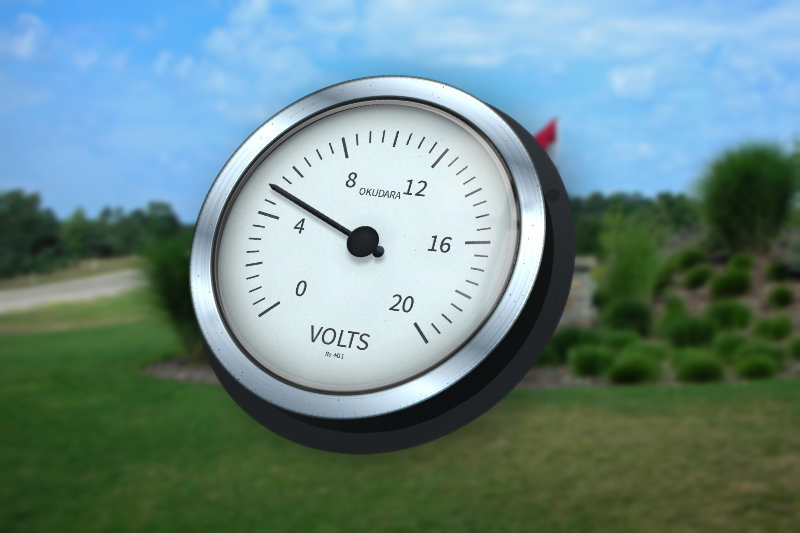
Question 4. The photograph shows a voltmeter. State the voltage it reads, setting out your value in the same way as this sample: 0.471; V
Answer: 5; V
